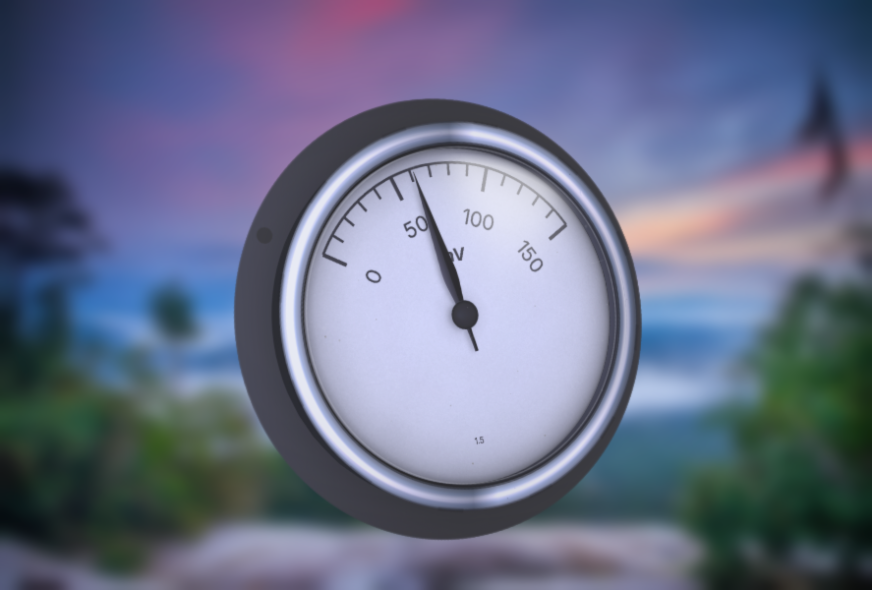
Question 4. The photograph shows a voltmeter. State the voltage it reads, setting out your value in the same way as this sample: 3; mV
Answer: 60; mV
